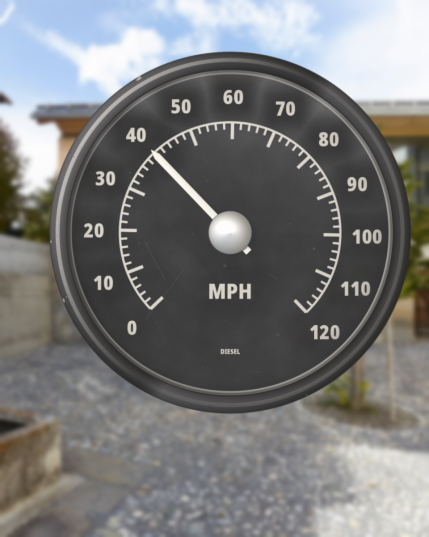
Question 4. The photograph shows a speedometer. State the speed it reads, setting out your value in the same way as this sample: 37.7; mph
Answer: 40; mph
